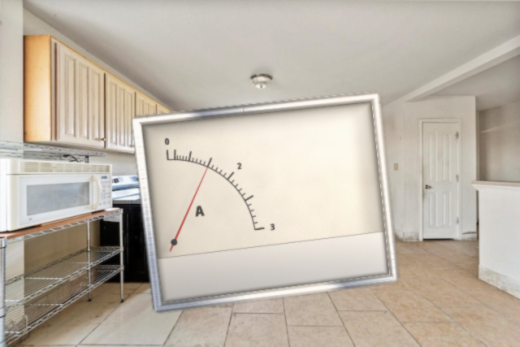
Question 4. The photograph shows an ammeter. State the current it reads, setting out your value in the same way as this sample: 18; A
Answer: 1.5; A
